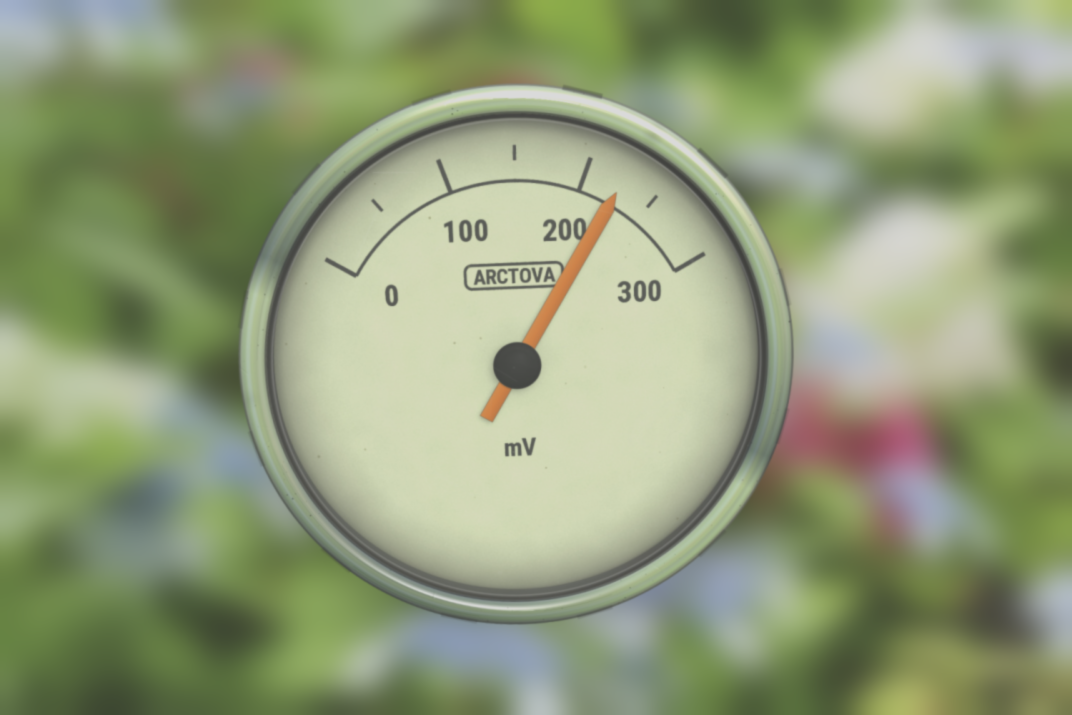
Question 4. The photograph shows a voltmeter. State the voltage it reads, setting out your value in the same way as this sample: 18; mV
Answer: 225; mV
